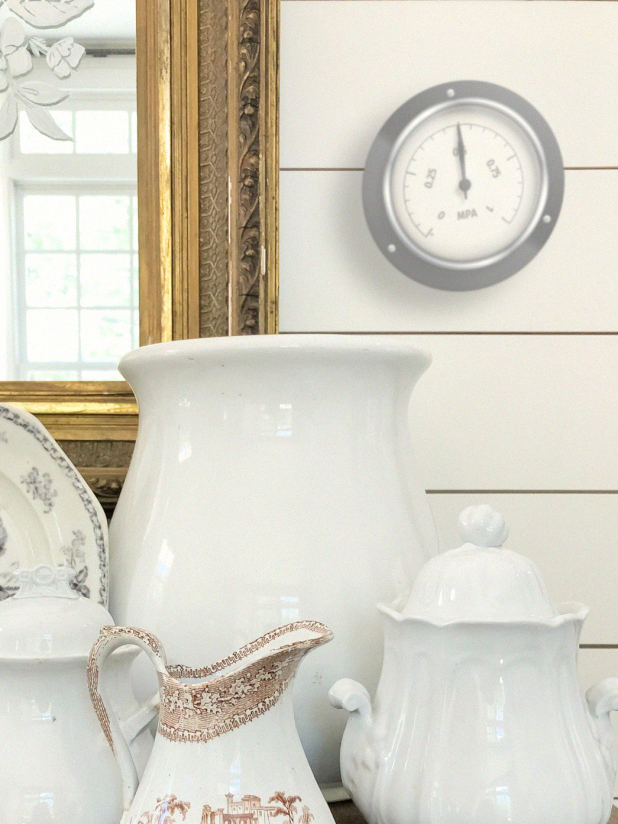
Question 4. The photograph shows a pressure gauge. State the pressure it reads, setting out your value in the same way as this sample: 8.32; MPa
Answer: 0.5; MPa
